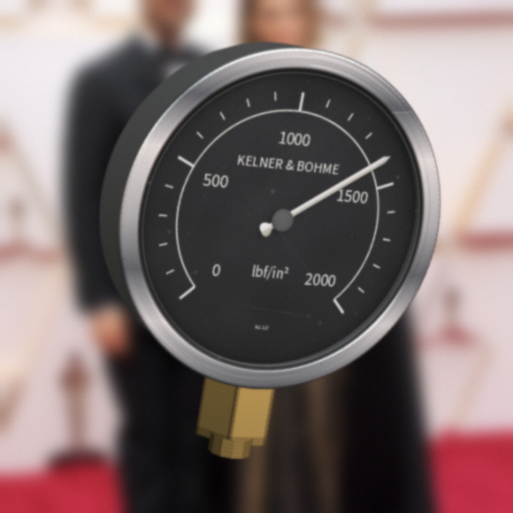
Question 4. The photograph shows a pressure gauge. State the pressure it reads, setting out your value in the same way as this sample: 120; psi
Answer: 1400; psi
